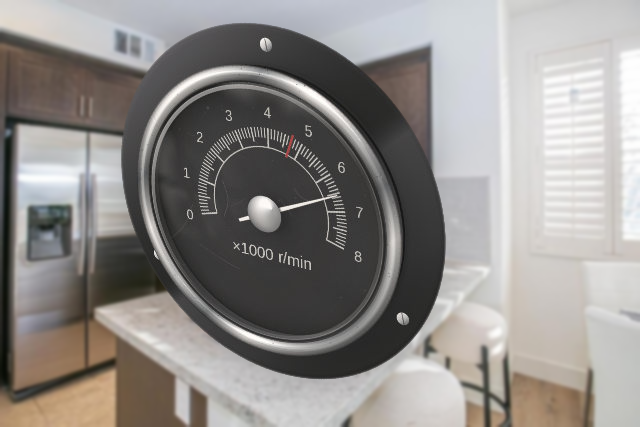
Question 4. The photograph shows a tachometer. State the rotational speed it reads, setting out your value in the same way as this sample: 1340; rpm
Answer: 6500; rpm
